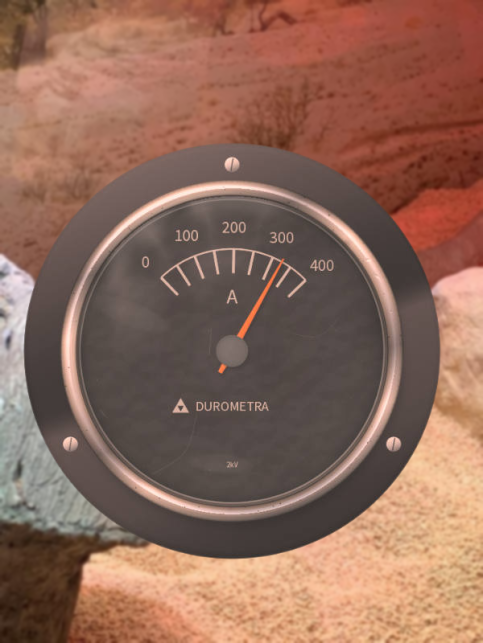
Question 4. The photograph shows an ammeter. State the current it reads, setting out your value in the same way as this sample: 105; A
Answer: 325; A
